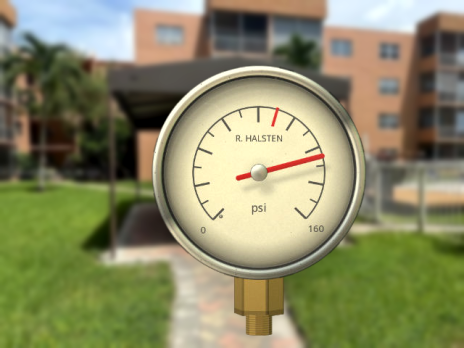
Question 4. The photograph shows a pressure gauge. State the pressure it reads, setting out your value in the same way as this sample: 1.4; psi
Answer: 125; psi
